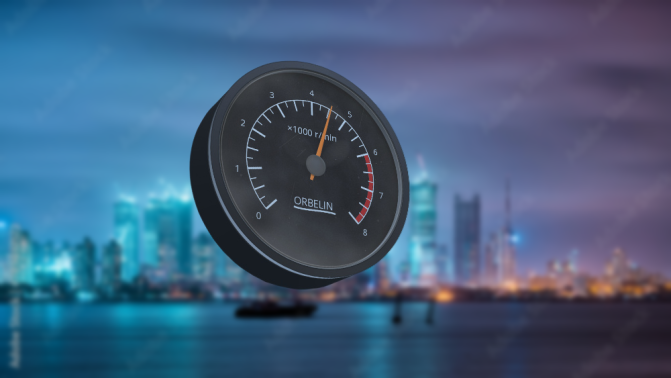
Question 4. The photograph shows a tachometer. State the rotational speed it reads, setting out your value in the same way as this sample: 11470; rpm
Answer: 4500; rpm
